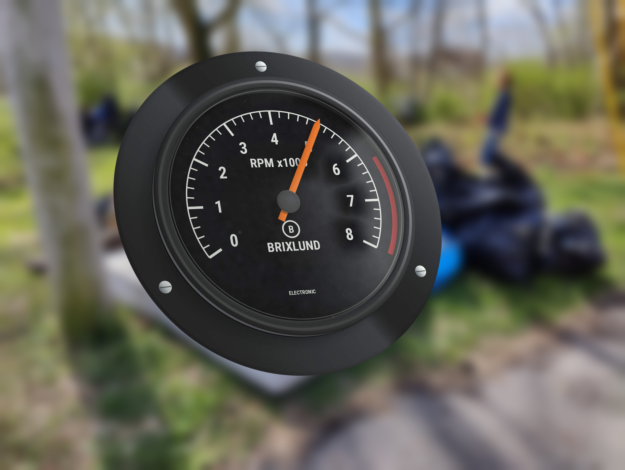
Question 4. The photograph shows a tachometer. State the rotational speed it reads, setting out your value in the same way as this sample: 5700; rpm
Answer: 5000; rpm
